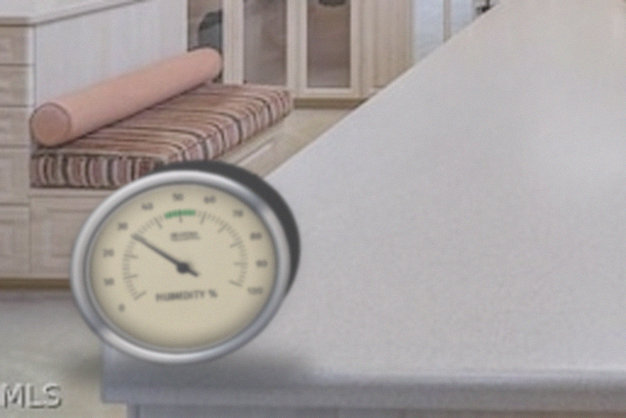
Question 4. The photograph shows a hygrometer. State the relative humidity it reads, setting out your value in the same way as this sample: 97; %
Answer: 30; %
